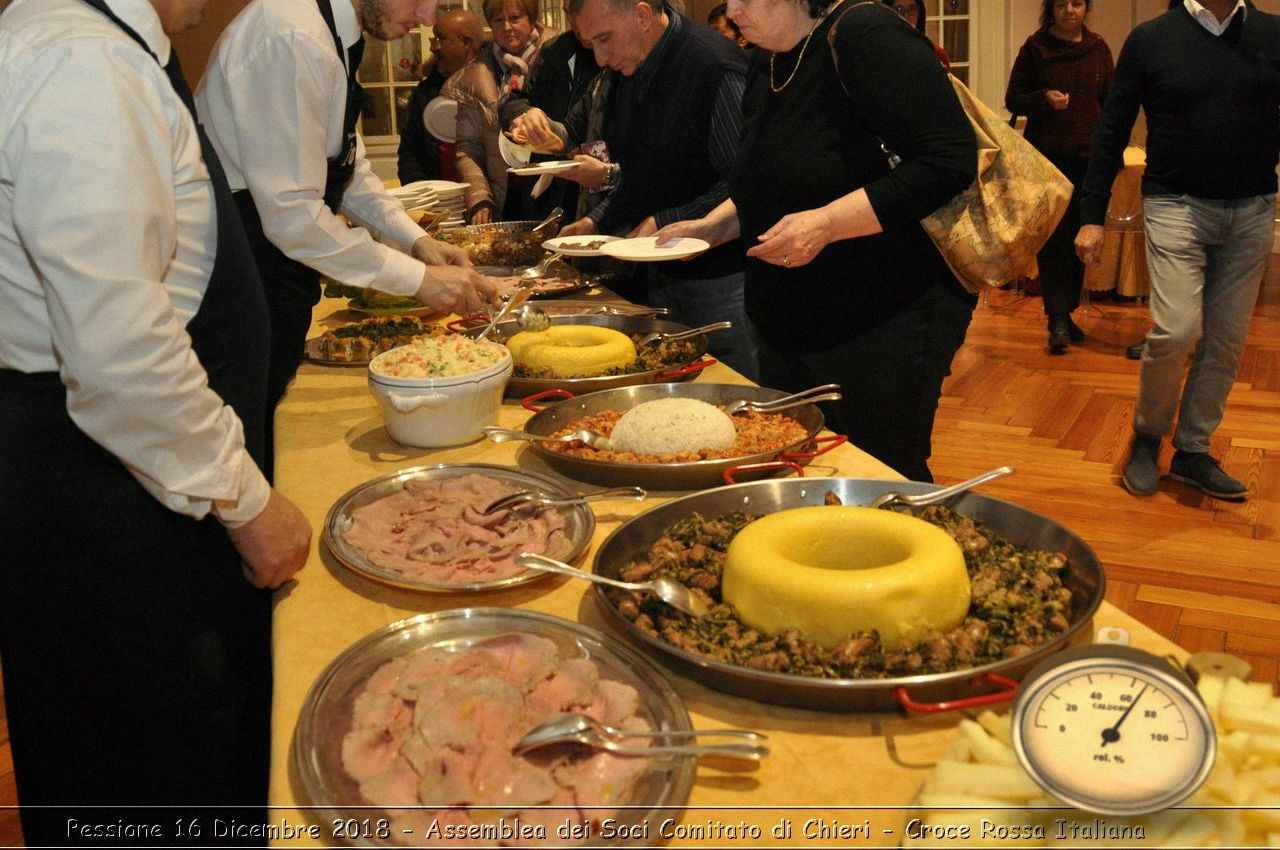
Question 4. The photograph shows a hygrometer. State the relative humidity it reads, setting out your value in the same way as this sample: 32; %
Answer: 65; %
